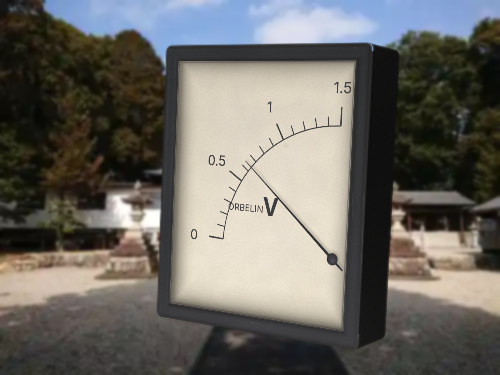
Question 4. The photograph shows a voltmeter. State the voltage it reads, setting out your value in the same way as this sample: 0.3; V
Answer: 0.65; V
